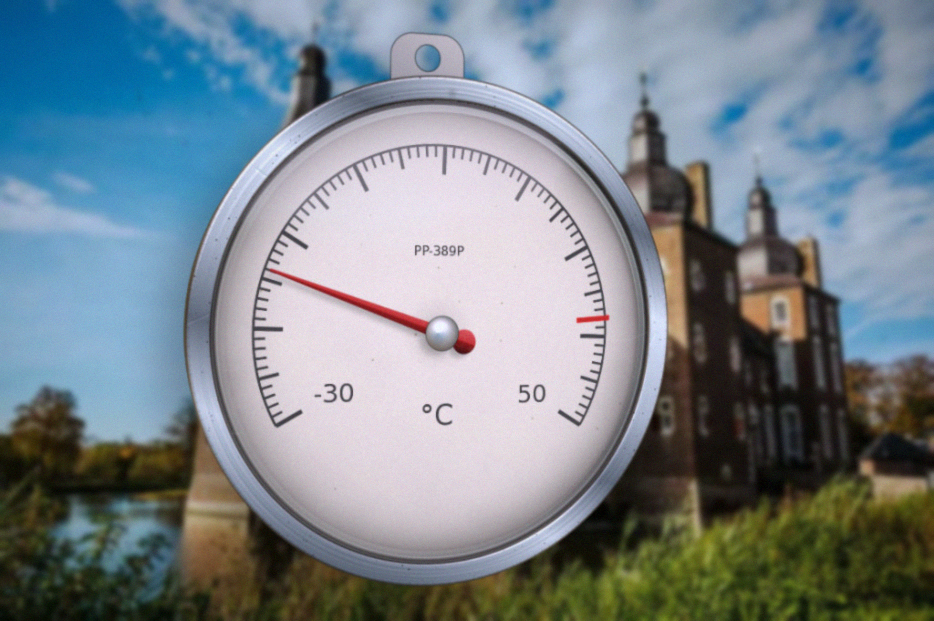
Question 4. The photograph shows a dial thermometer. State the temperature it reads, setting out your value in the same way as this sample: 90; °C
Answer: -14; °C
